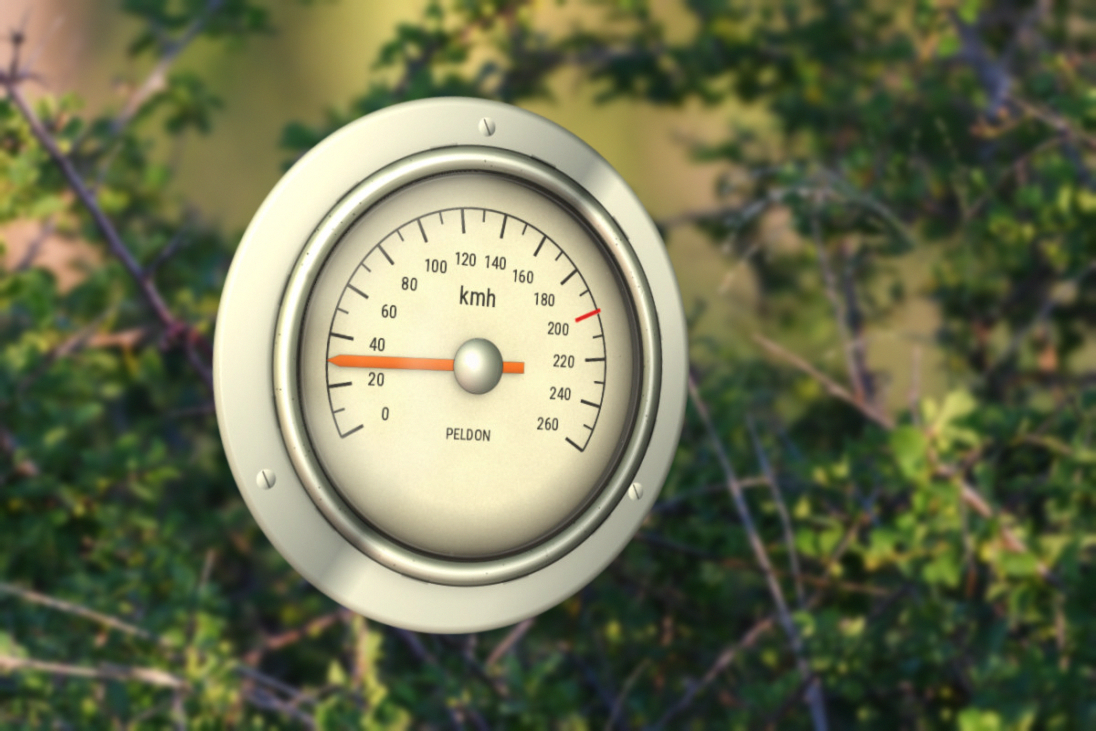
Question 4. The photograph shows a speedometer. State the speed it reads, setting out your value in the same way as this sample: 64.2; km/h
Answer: 30; km/h
